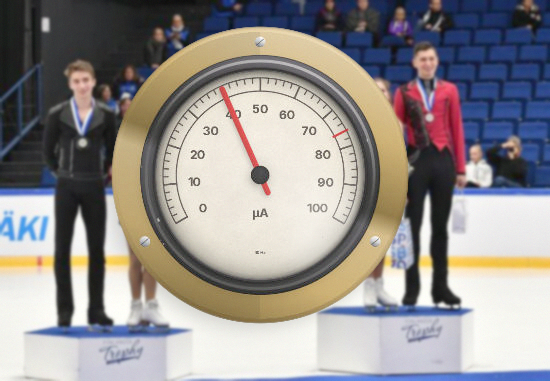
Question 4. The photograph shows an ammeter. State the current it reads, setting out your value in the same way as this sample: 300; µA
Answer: 40; µA
